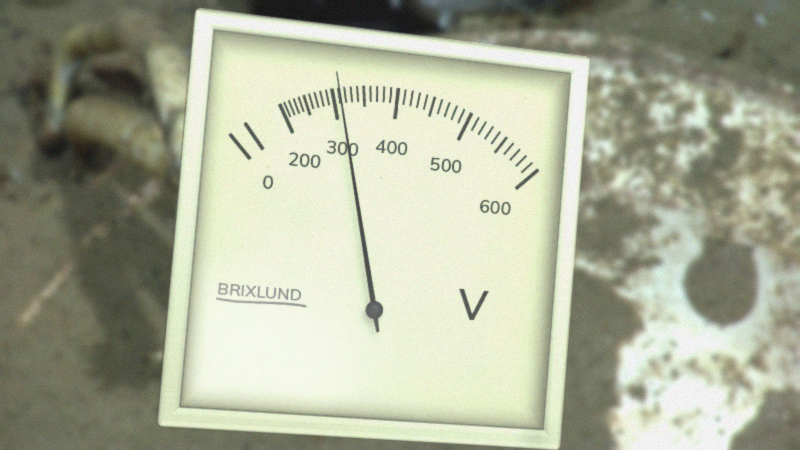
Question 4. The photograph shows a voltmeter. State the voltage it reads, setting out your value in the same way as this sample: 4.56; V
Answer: 310; V
